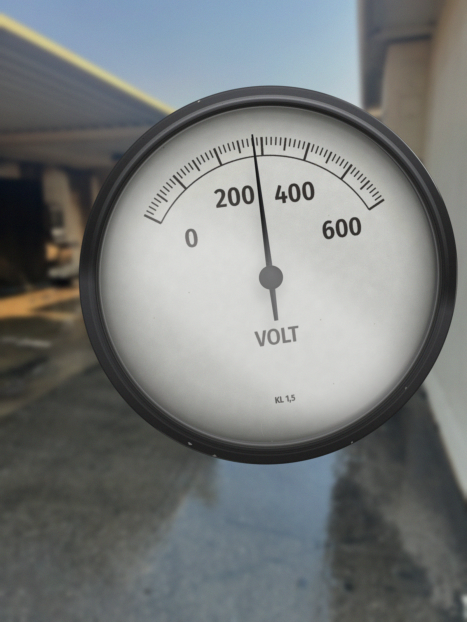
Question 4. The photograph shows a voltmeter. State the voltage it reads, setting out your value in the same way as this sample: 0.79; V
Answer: 280; V
